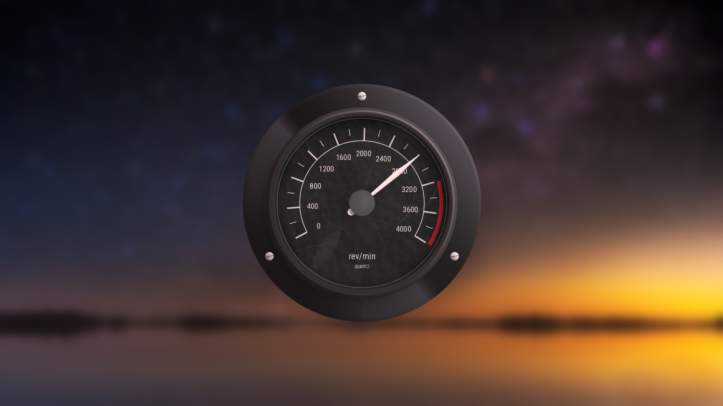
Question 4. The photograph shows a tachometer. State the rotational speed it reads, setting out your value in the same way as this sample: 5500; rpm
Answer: 2800; rpm
